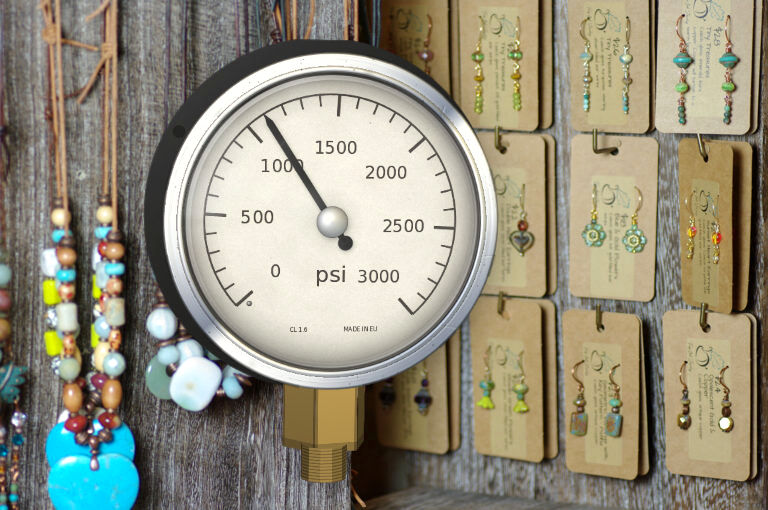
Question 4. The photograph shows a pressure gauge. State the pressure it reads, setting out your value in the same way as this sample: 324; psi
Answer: 1100; psi
